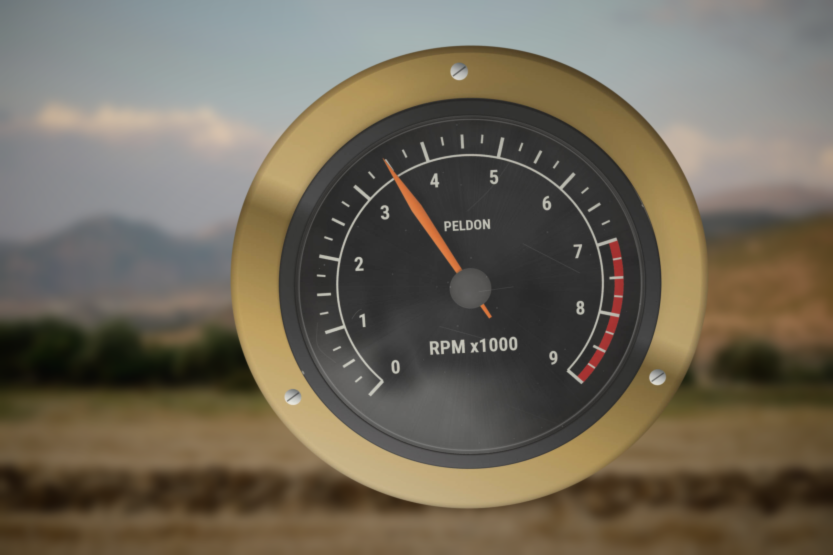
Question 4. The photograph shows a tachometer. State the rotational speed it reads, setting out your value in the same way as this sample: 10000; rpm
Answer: 3500; rpm
